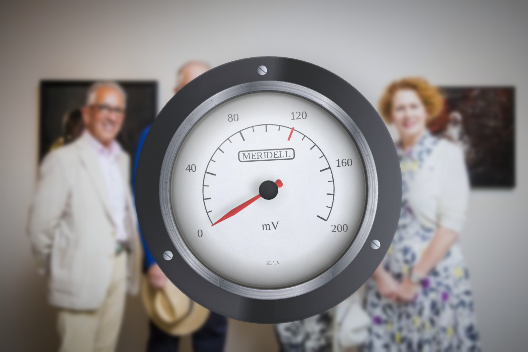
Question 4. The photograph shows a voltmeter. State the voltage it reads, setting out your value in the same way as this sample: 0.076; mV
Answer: 0; mV
